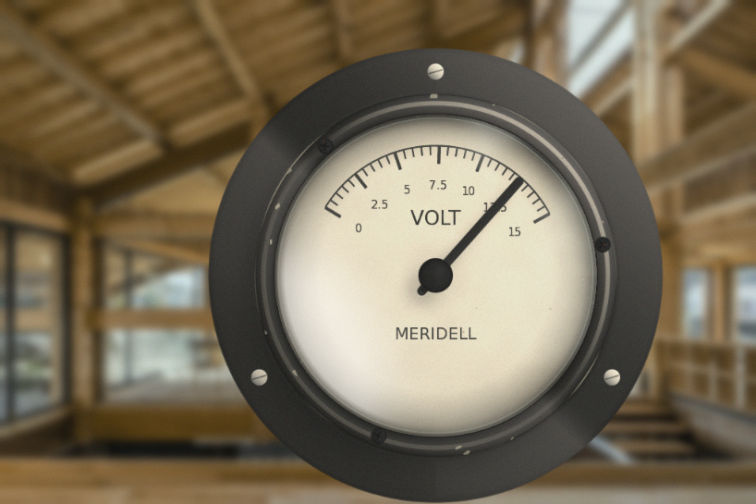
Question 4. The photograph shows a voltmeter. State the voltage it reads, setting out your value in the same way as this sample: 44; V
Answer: 12.5; V
